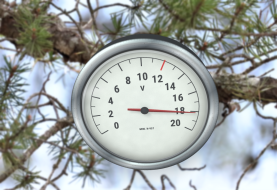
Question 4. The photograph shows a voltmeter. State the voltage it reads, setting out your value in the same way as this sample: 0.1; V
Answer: 18; V
